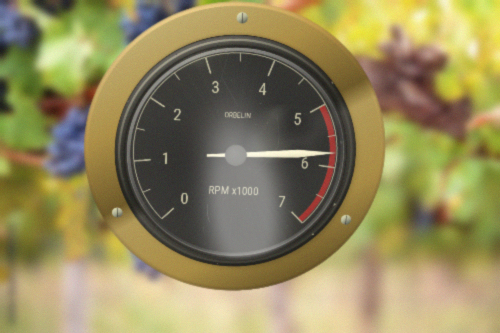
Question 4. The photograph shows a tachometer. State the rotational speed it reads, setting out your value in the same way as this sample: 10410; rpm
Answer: 5750; rpm
